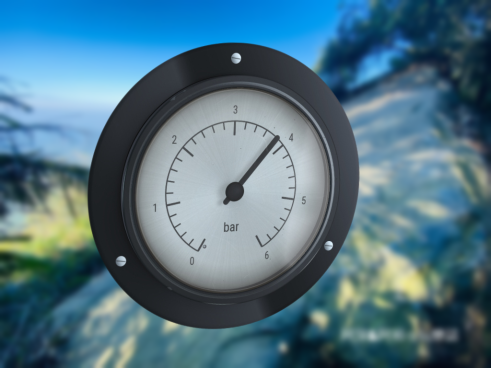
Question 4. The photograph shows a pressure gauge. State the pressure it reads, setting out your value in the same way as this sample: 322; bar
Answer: 3.8; bar
